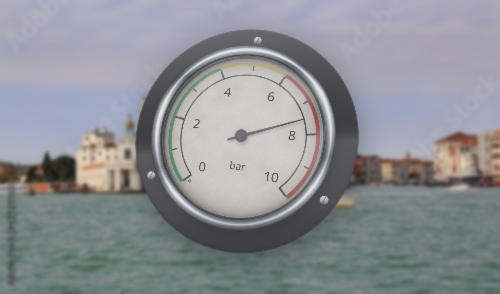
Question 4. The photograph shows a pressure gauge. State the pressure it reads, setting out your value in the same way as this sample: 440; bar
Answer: 7.5; bar
